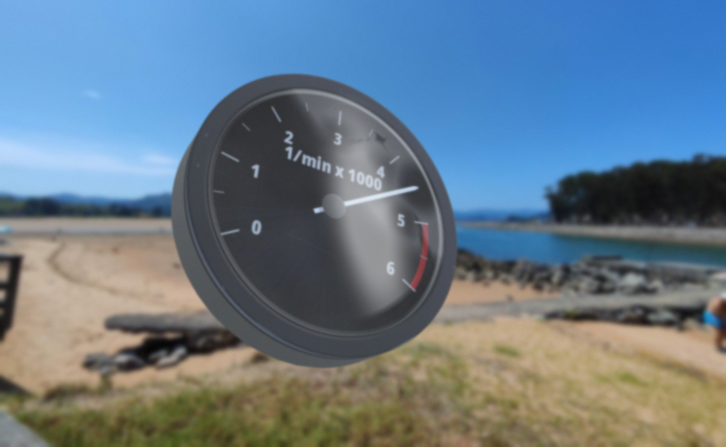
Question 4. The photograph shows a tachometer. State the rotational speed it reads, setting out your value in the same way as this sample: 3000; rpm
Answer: 4500; rpm
